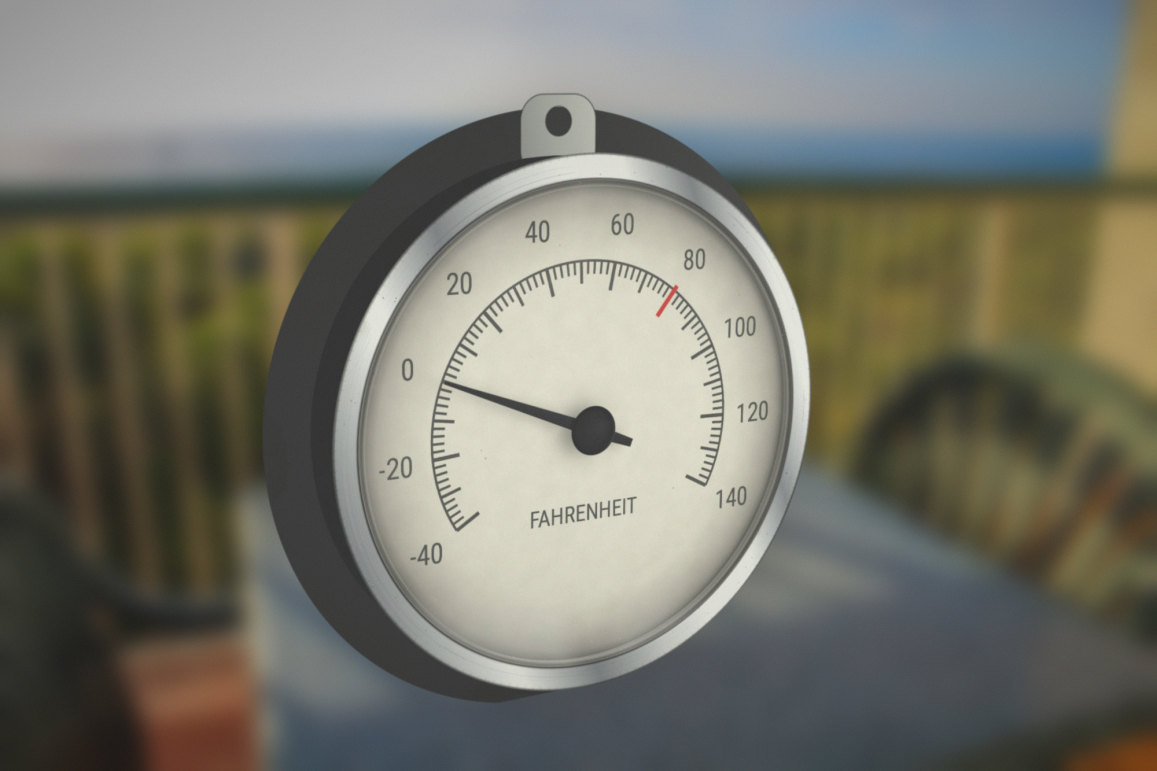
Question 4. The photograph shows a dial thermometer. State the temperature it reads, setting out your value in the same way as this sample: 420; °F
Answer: 0; °F
